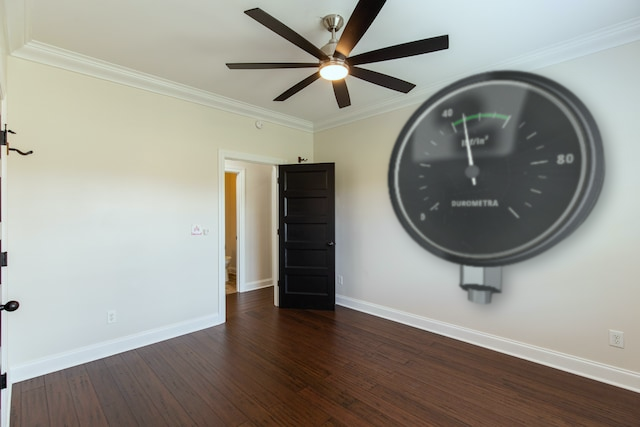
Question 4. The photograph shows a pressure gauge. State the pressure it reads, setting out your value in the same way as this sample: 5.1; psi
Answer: 45; psi
